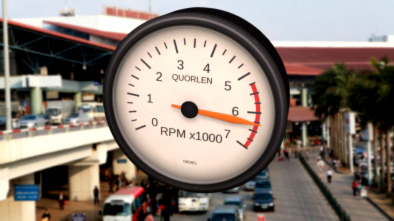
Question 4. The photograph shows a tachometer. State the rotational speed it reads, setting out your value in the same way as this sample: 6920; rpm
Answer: 6250; rpm
